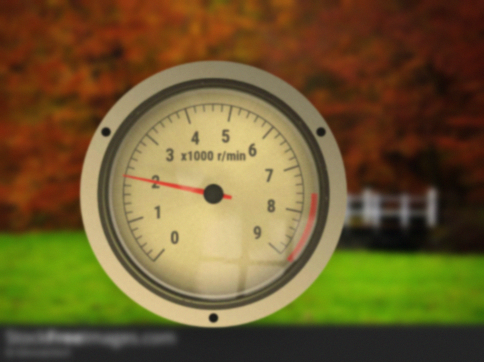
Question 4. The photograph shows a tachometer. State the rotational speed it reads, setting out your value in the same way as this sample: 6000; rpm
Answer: 2000; rpm
